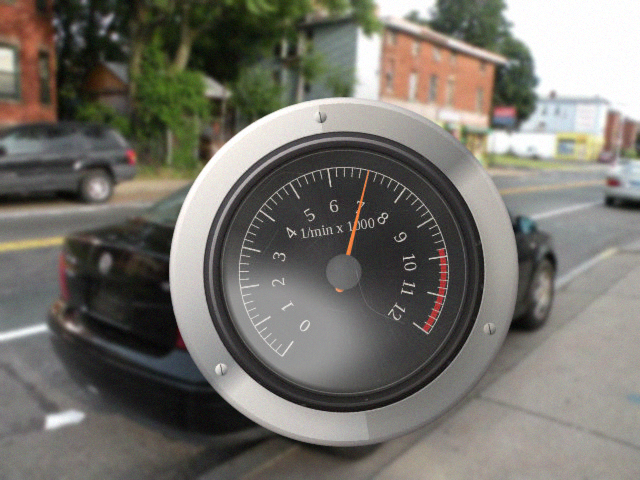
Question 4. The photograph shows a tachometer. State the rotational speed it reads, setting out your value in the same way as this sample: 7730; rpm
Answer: 7000; rpm
